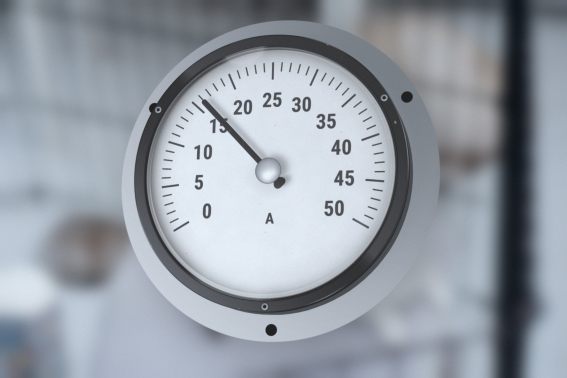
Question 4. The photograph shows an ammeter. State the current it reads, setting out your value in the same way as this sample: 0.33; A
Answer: 16; A
